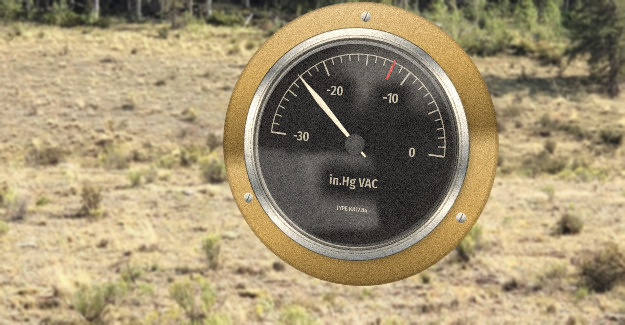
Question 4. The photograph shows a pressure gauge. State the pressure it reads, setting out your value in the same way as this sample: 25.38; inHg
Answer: -23; inHg
